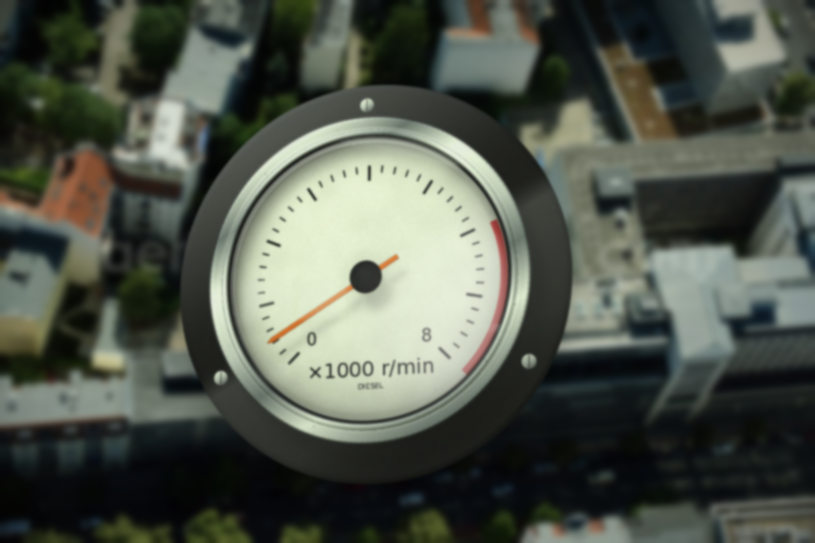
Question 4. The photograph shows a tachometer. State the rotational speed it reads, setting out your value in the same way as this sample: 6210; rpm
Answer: 400; rpm
